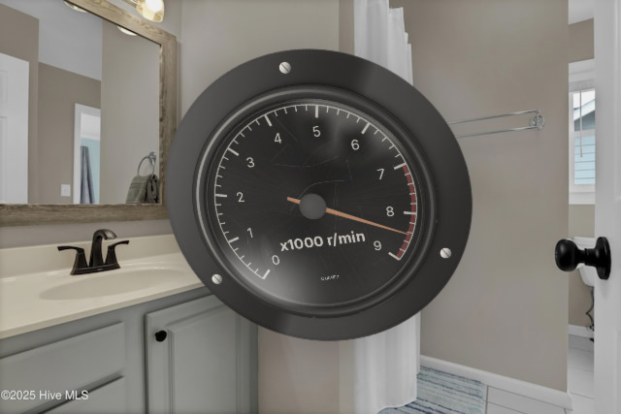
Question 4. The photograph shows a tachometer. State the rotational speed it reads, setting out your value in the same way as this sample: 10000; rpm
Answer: 8400; rpm
